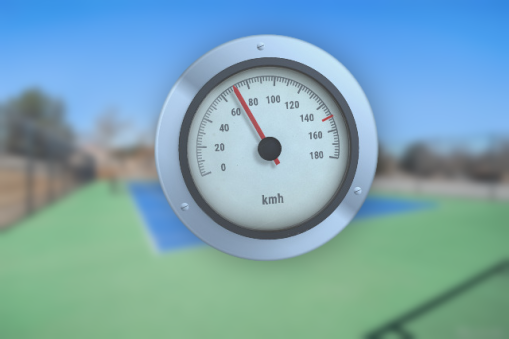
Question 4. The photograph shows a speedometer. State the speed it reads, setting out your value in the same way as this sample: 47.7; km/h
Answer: 70; km/h
